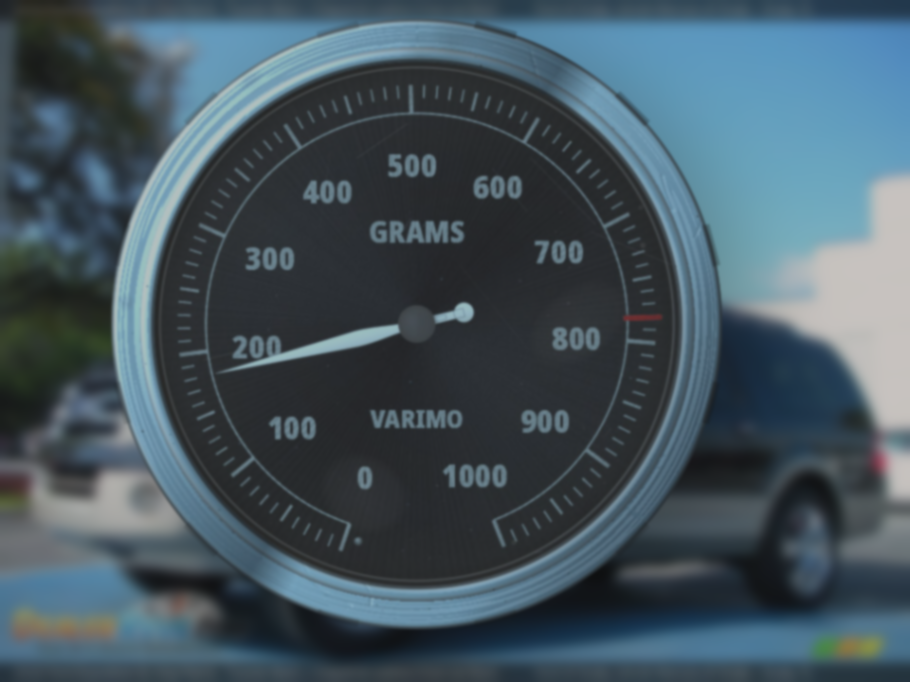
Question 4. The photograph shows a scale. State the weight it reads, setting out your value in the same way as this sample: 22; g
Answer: 180; g
